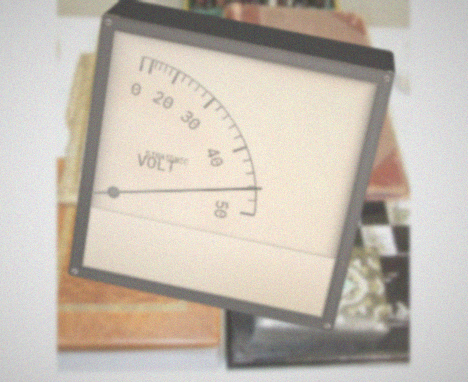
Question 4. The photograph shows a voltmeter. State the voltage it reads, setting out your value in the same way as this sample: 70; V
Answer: 46; V
